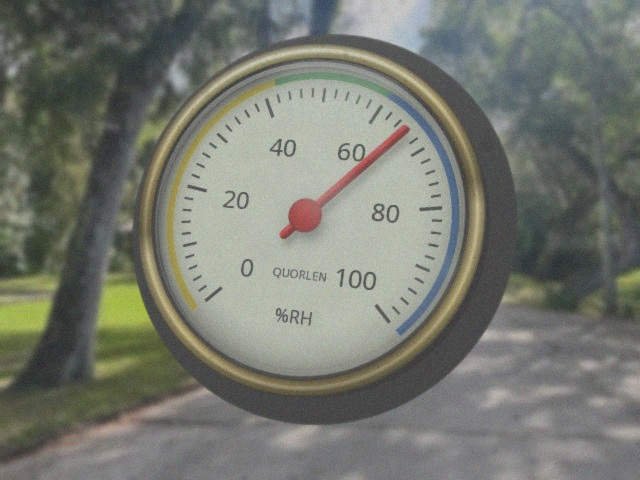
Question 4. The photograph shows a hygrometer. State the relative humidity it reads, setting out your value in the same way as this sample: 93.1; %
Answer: 66; %
